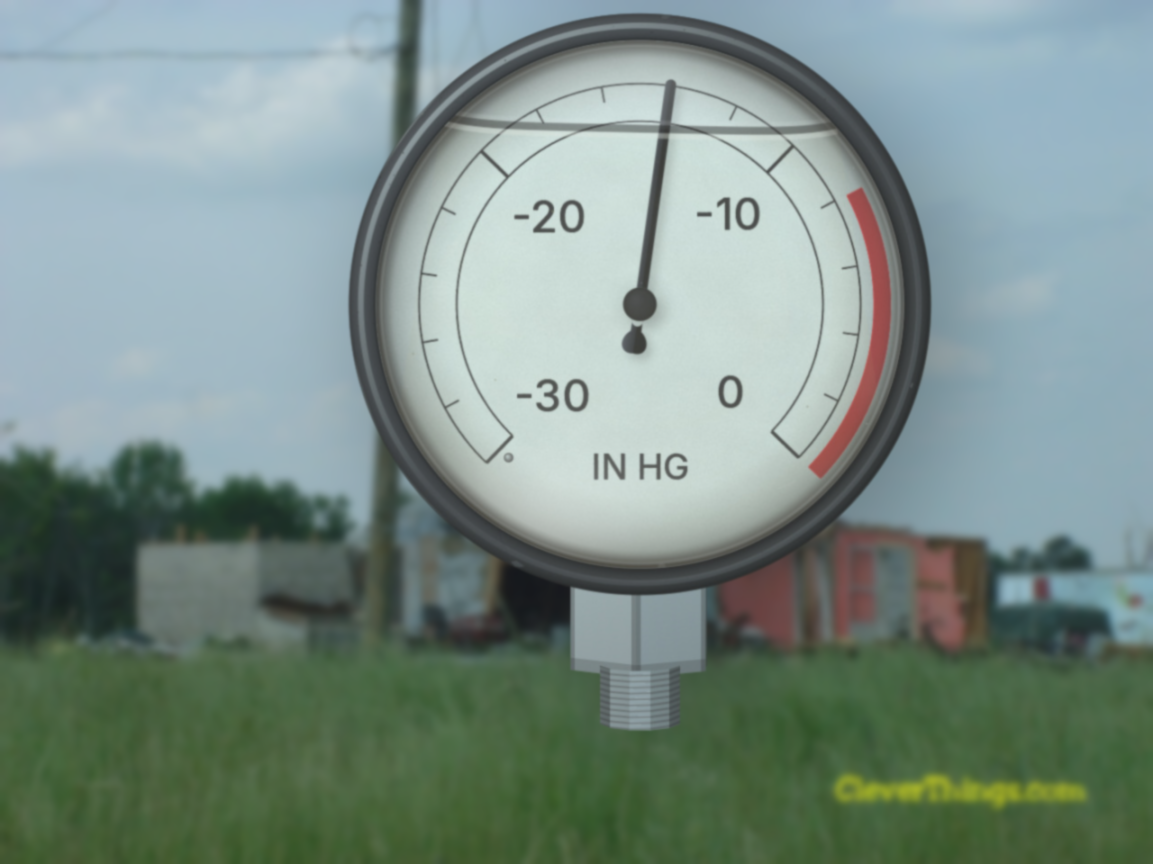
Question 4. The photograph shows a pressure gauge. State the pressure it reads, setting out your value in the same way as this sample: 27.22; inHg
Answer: -14; inHg
